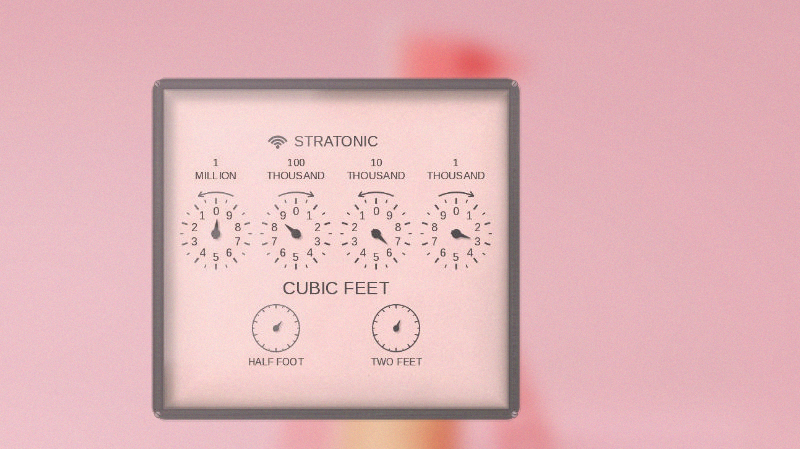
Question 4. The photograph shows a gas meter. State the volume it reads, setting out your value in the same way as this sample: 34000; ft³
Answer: 986300; ft³
